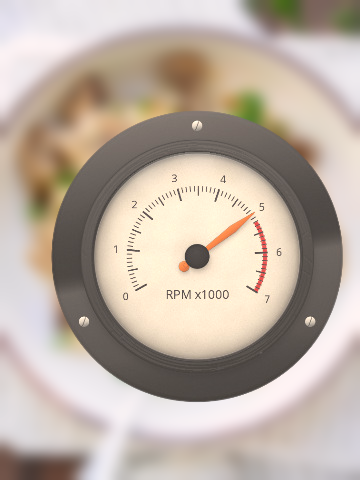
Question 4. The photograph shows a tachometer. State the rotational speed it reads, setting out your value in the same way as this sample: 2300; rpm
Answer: 5000; rpm
